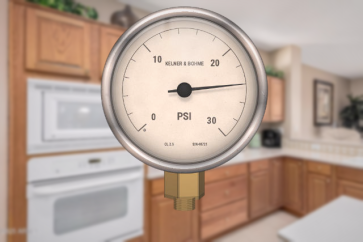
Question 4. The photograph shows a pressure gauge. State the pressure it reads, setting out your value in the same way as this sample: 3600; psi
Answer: 24; psi
